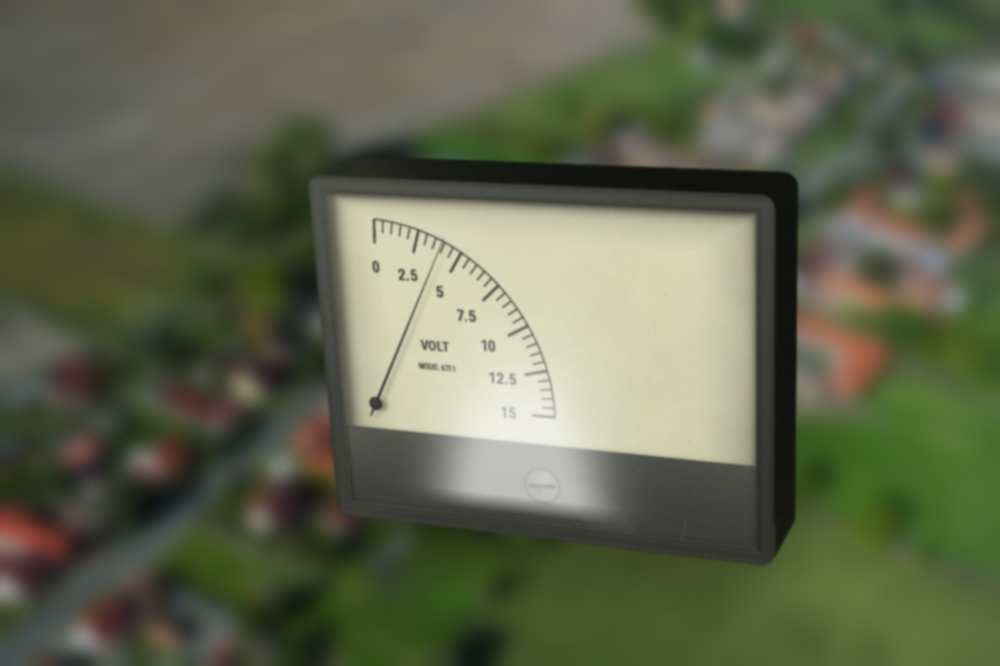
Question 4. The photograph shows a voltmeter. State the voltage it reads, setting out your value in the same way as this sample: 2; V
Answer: 4; V
